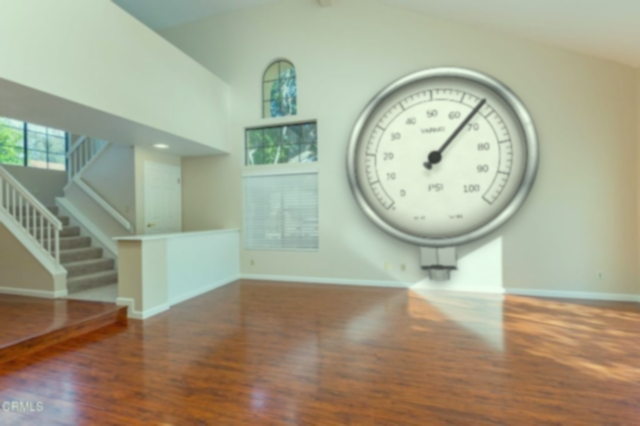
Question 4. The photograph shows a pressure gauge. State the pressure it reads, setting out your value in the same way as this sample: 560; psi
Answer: 66; psi
